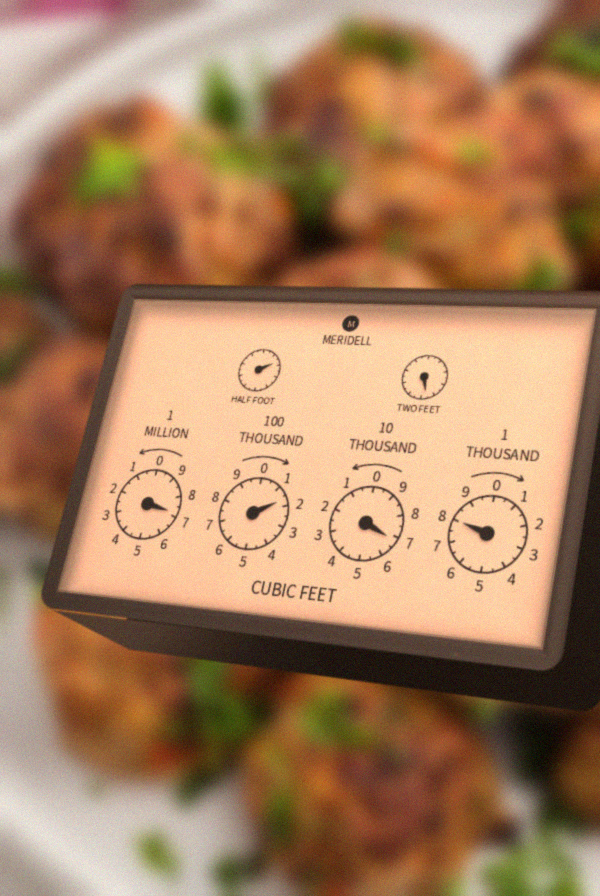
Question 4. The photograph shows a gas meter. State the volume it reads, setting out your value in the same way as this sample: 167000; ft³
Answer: 716800; ft³
